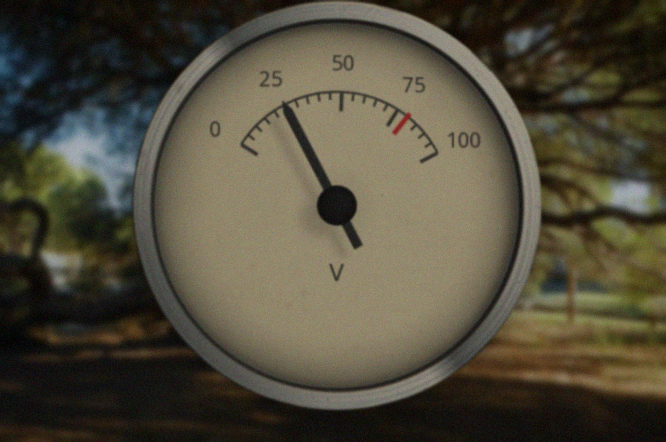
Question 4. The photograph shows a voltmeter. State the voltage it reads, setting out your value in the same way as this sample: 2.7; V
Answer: 25; V
